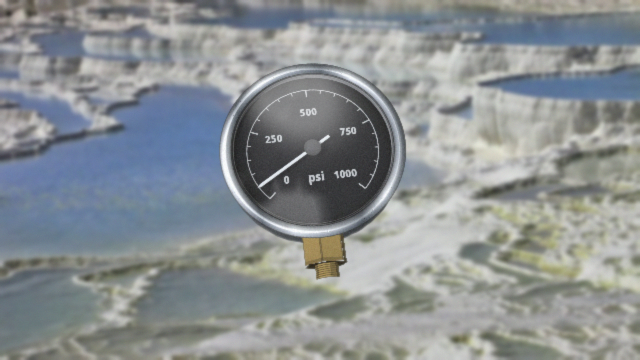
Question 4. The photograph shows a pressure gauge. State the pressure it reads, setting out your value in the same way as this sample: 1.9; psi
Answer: 50; psi
